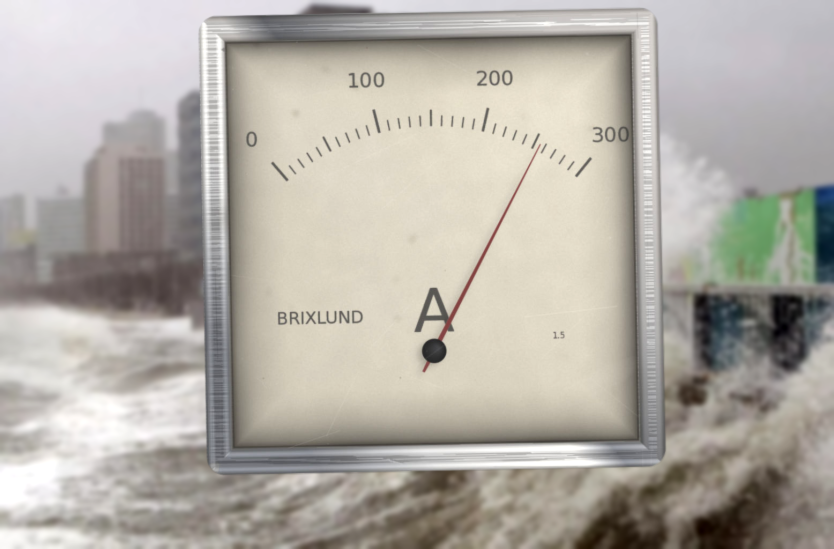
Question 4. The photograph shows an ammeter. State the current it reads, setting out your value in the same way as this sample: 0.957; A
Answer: 255; A
